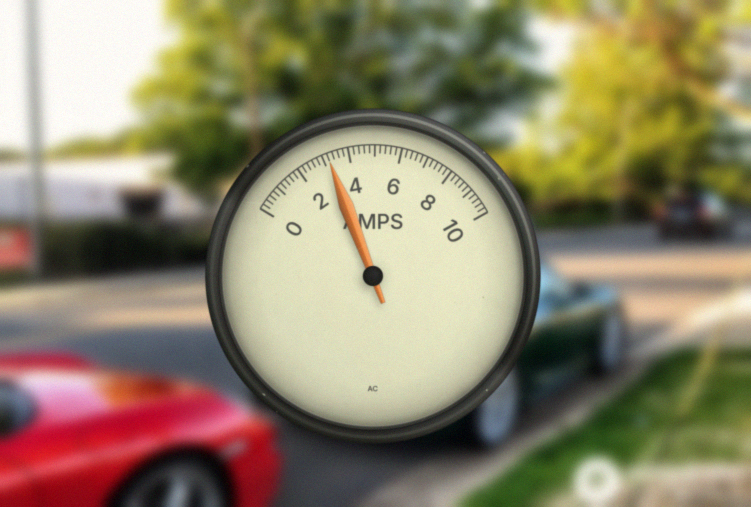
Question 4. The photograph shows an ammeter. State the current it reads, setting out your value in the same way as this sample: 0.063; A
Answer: 3.2; A
